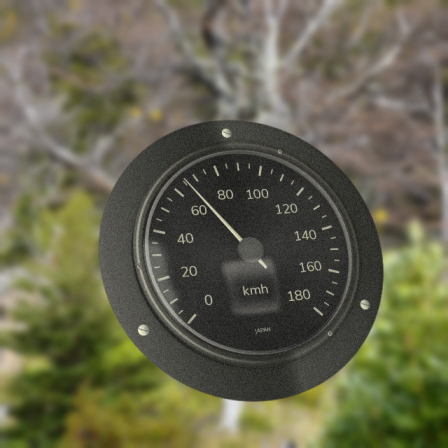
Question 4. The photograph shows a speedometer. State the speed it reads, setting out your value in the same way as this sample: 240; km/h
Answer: 65; km/h
